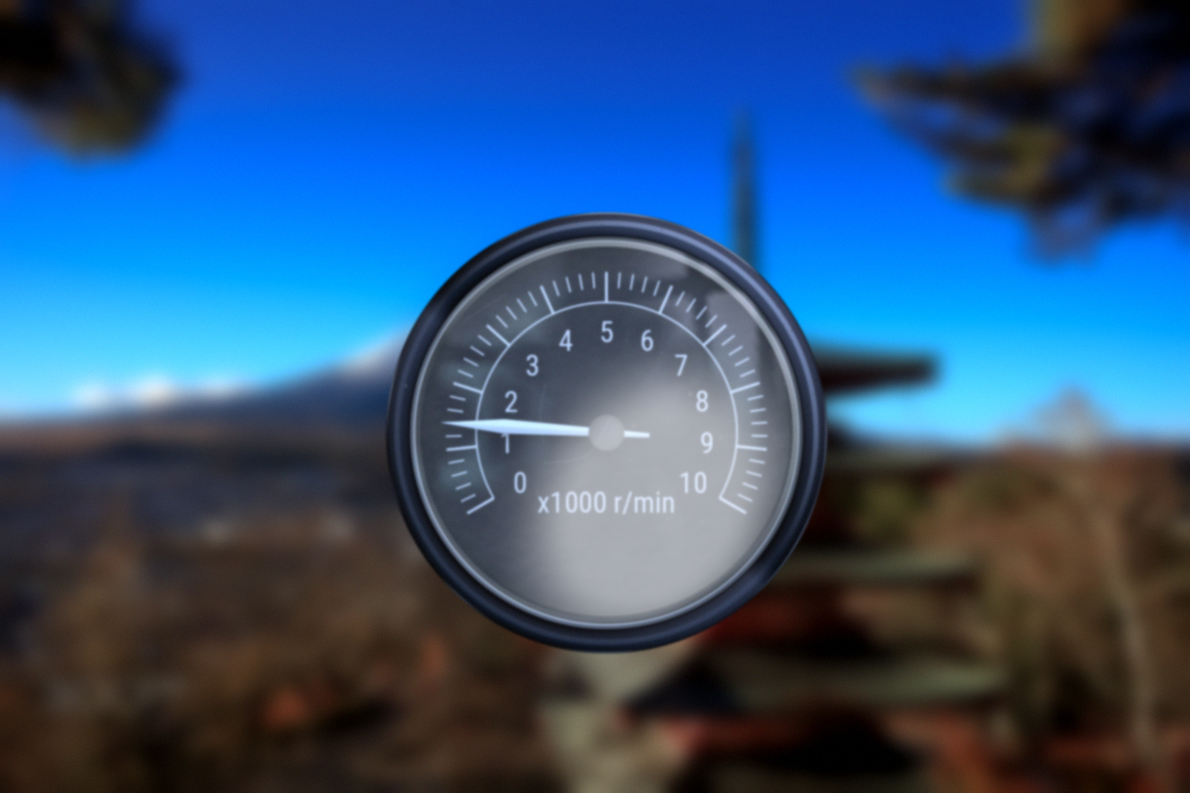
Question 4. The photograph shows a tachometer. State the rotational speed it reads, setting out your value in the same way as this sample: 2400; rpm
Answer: 1400; rpm
